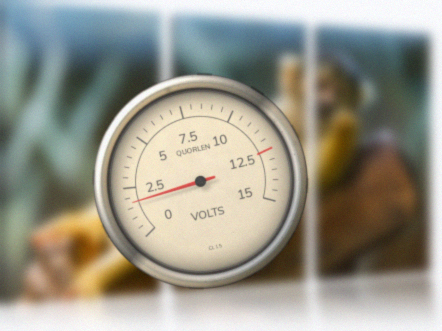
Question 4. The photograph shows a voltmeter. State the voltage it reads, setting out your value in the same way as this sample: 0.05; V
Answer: 1.75; V
